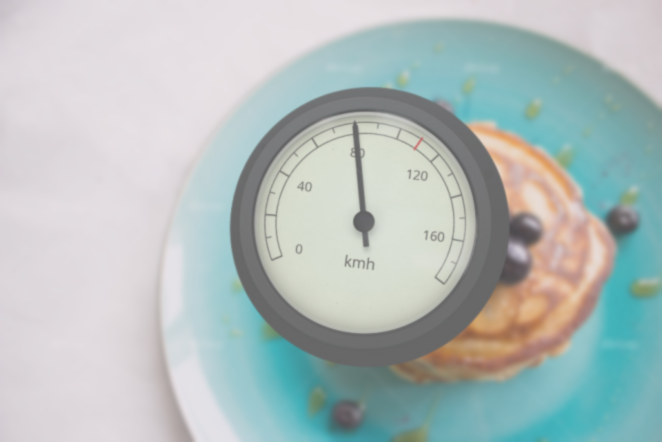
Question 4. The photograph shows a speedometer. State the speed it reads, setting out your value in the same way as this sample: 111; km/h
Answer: 80; km/h
